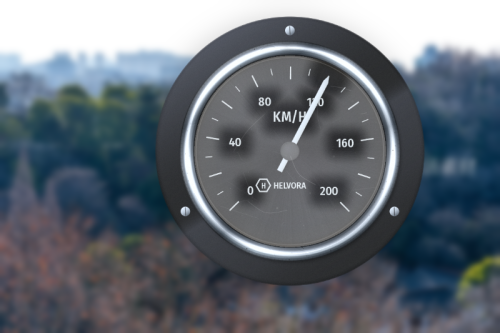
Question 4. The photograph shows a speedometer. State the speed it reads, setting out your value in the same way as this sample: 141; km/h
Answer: 120; km/h
